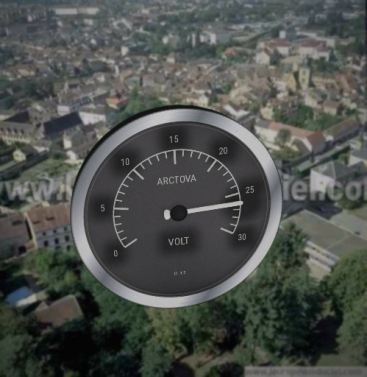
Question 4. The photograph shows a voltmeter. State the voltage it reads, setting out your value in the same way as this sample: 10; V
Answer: 26; V
